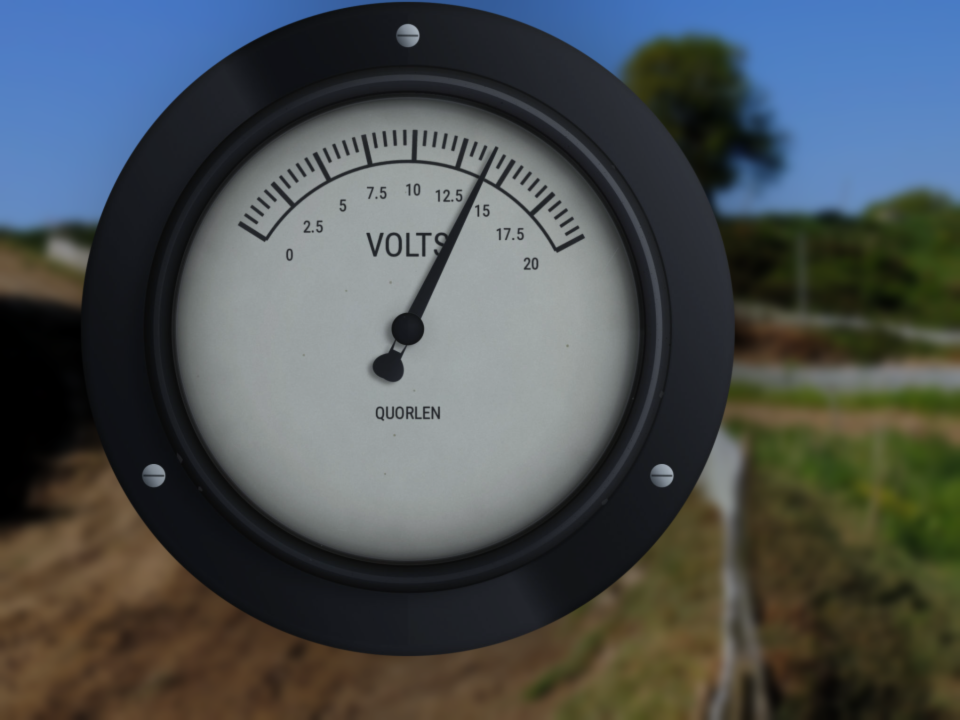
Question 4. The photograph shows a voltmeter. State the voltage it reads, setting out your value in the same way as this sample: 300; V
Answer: 14; V
